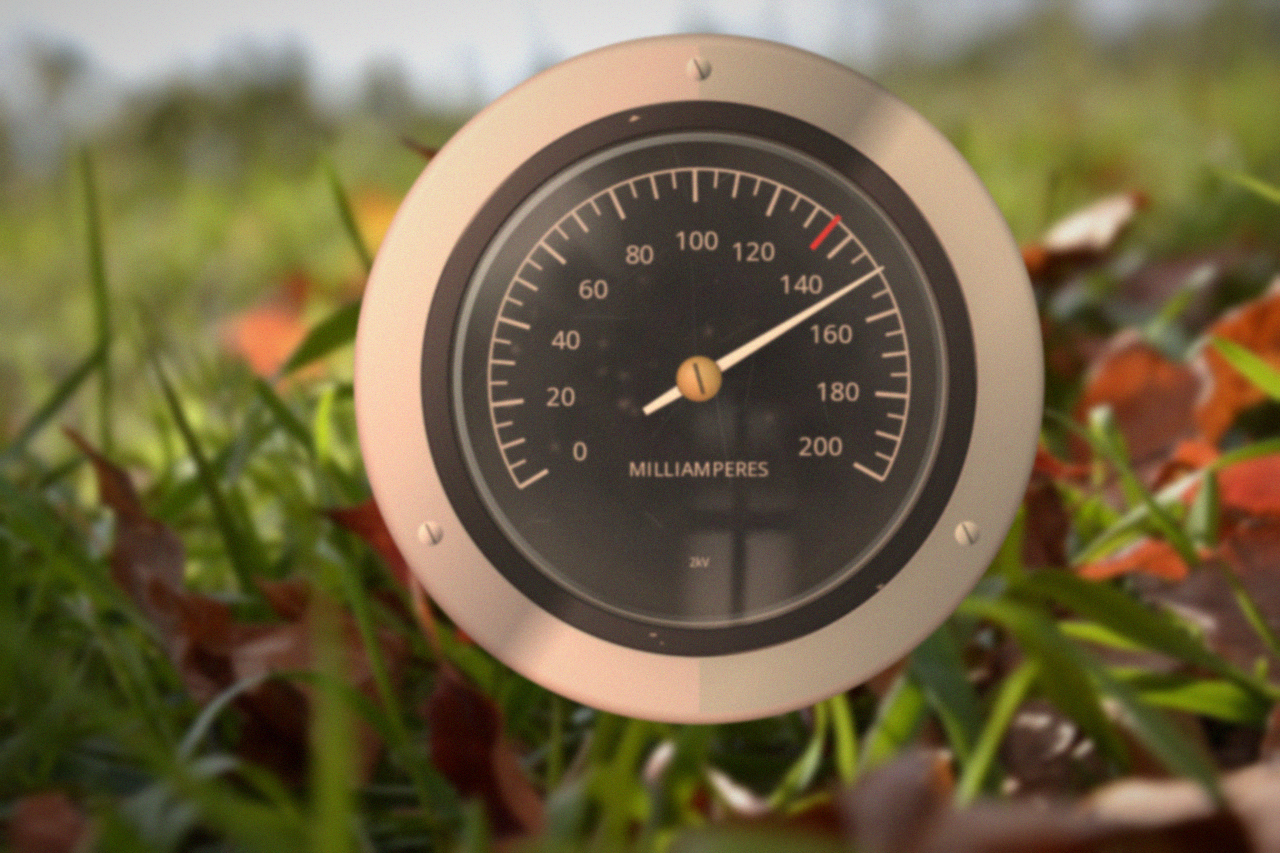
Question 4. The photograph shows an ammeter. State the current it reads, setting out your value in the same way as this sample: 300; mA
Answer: 150; mA
